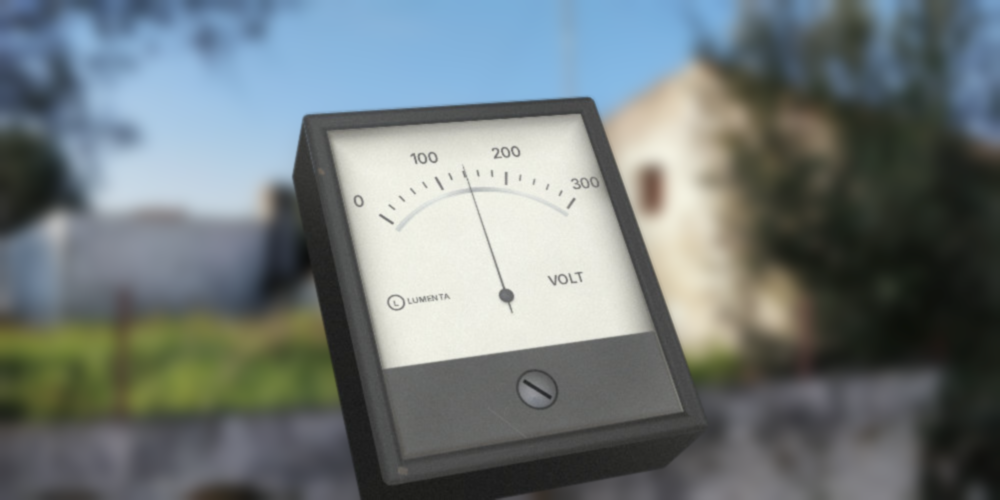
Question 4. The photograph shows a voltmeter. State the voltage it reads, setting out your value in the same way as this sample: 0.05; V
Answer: 140; V
